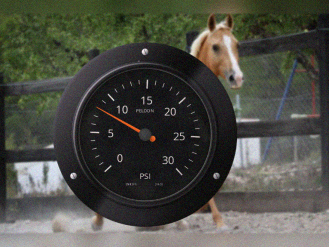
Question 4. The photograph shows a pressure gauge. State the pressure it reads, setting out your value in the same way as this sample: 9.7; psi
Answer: 8; psi
